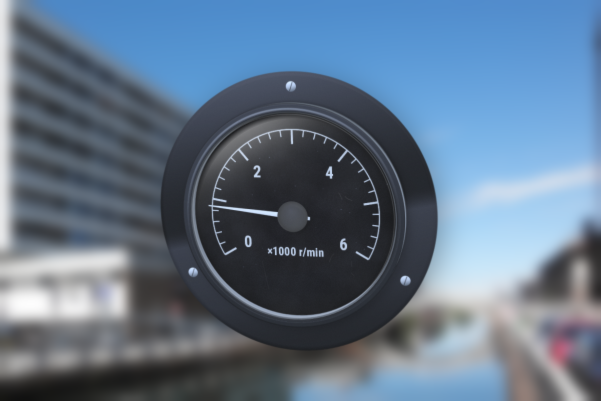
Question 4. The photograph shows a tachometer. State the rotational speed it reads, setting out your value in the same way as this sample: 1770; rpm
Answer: 900; rpm
